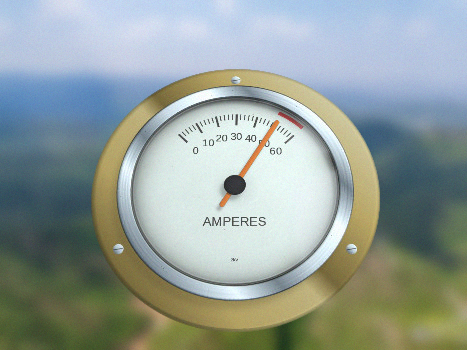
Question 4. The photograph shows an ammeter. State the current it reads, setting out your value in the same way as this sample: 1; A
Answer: 50; A
